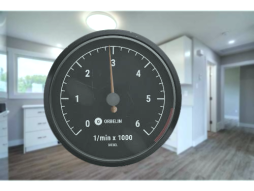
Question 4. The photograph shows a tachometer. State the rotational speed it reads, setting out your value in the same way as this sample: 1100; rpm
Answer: 2900; rpm
